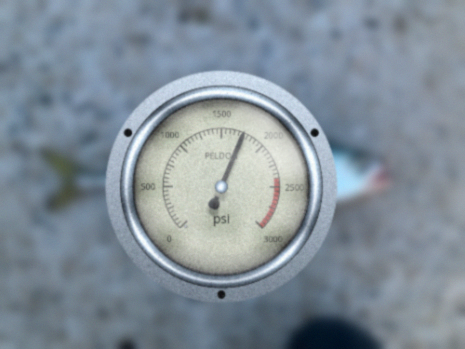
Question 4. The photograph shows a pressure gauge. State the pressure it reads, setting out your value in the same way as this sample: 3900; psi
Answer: 1750; psi
